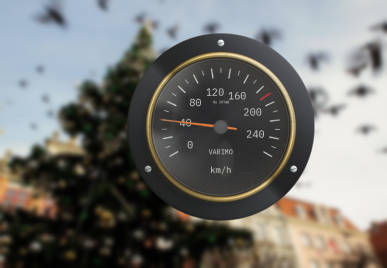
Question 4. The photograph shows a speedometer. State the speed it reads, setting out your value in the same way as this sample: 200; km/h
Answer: 40; km/h
